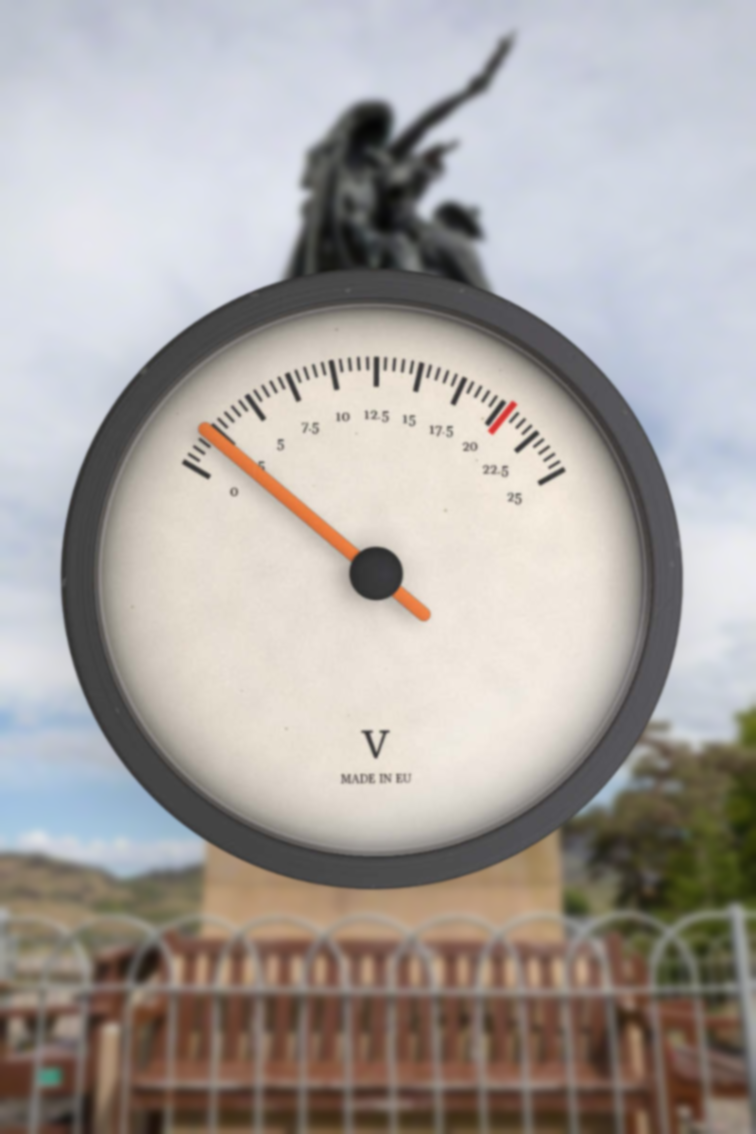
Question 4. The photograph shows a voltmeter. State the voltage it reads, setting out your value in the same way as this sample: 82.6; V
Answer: 2; V
